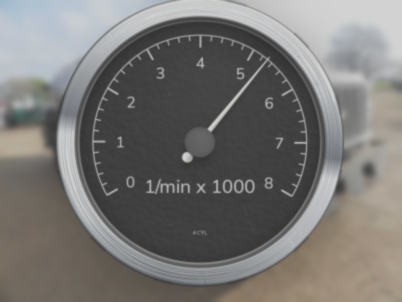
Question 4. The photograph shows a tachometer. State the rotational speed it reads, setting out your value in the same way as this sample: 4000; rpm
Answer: 5300; rpm
